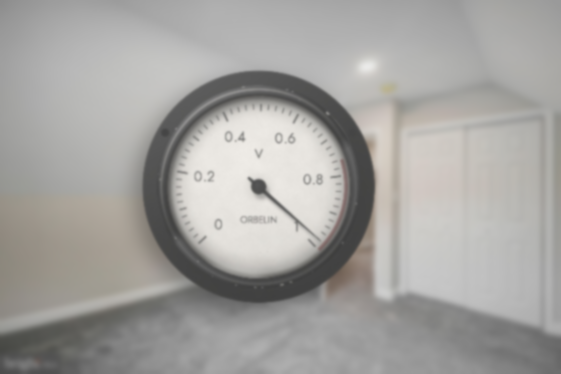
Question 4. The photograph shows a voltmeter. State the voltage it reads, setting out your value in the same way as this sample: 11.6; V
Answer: 0.98; V
